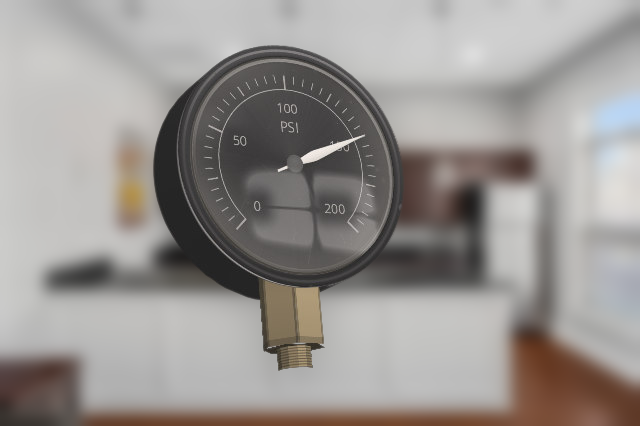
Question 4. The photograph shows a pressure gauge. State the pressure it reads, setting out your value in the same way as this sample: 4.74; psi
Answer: 150; psi
